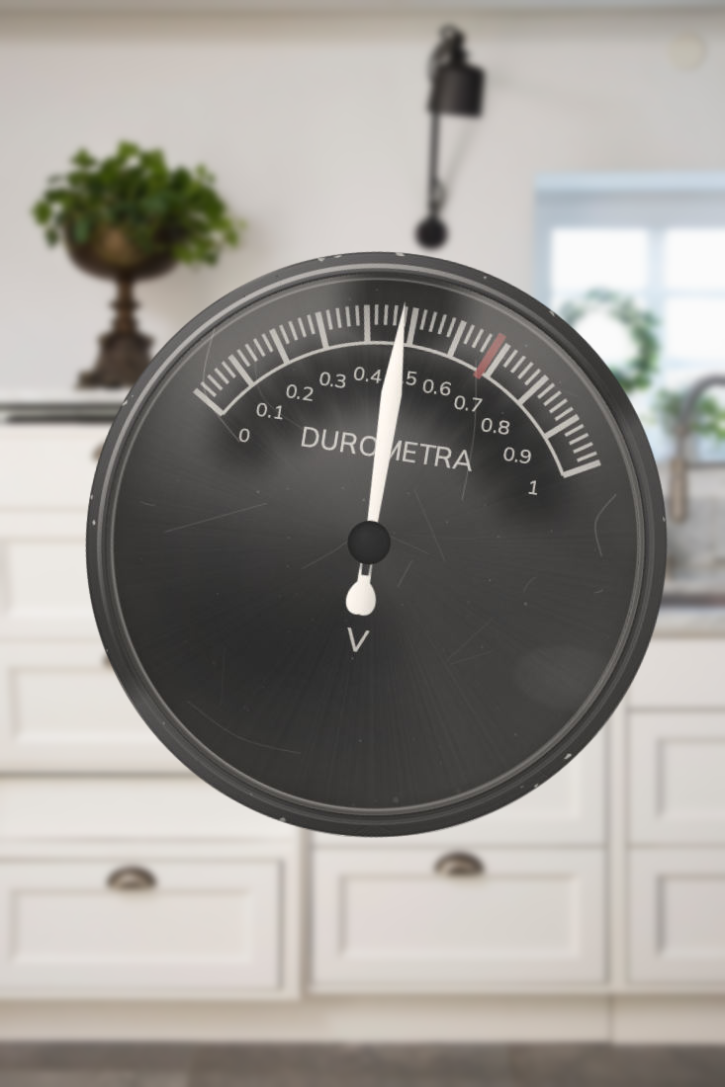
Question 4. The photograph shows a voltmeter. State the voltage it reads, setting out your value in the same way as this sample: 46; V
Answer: 0.48; V
